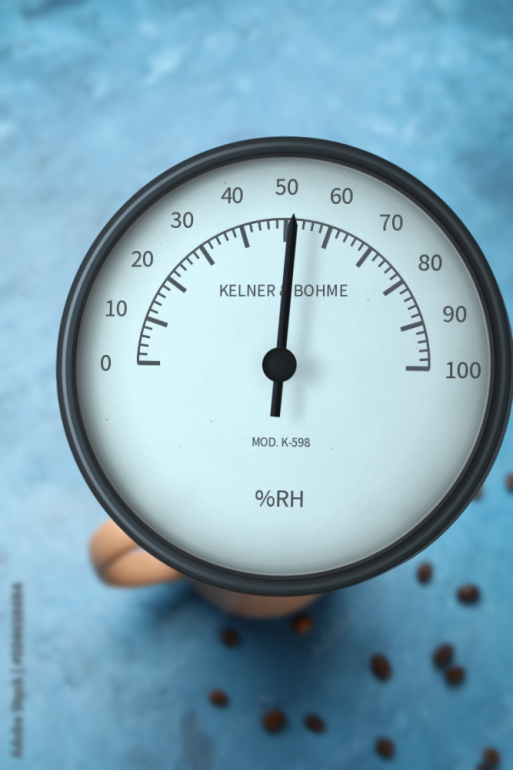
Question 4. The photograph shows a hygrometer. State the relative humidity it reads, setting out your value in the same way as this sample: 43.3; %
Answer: 52; %
